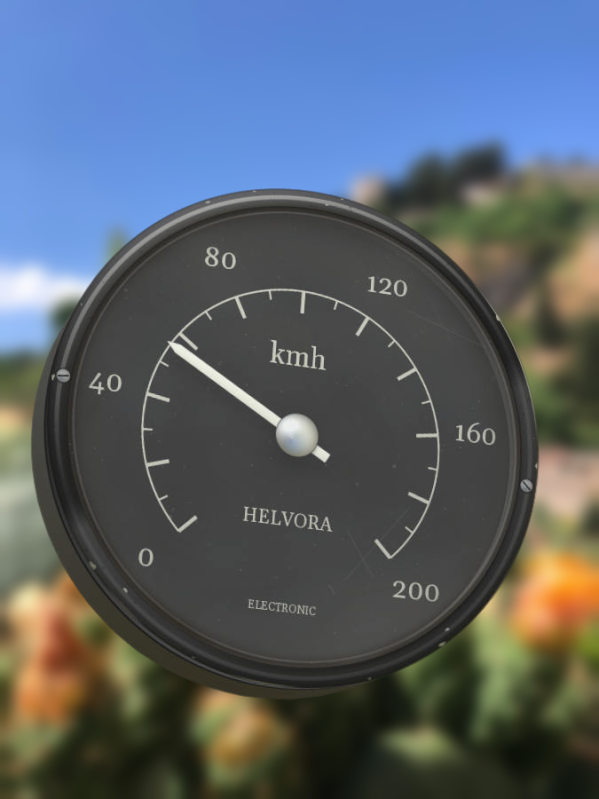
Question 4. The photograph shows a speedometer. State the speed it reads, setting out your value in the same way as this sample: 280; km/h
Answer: 55; km/h
